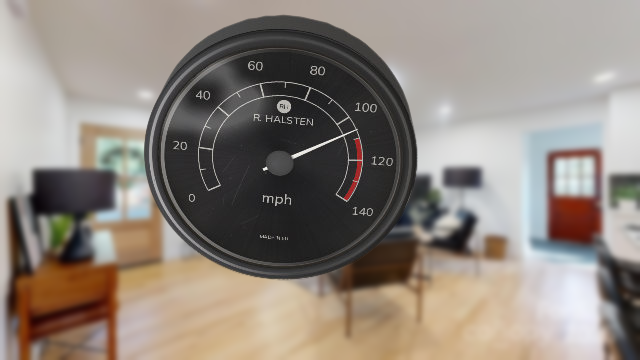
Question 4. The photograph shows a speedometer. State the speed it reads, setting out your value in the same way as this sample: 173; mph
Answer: 105; mph
